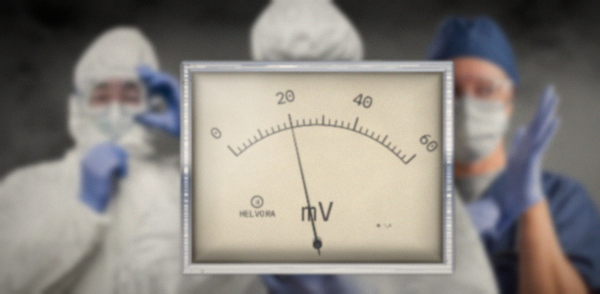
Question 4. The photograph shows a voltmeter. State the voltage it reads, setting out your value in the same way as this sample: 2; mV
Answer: 20; mV
